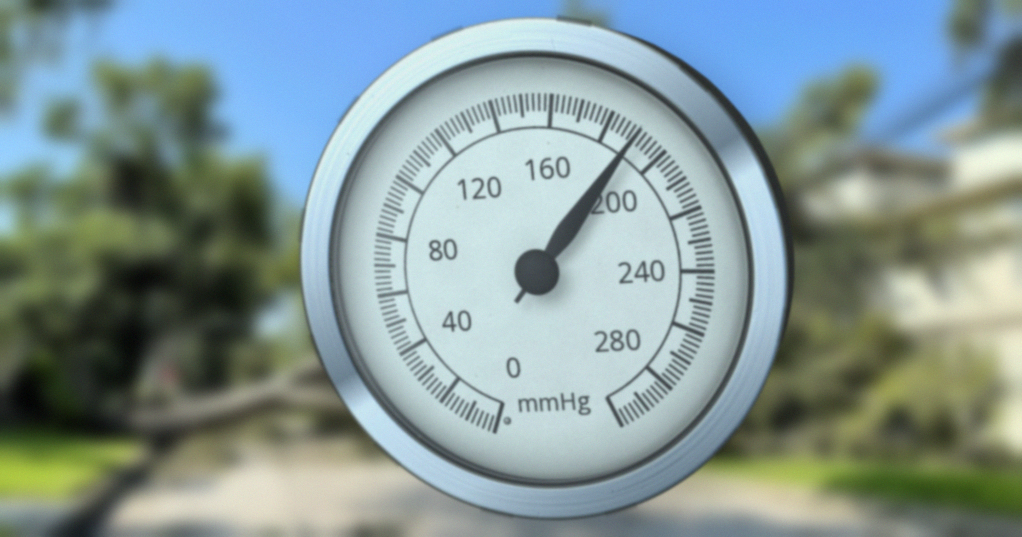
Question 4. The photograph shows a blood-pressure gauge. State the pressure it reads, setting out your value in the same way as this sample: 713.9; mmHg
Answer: 190; mmHg
